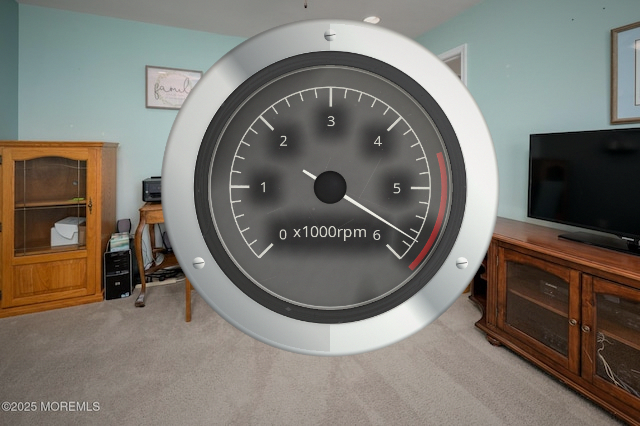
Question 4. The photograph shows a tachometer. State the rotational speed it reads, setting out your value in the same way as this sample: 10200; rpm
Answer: 5700; rpm
